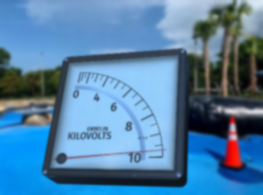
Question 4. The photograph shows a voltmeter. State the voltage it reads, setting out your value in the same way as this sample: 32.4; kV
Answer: 9.75; kV
